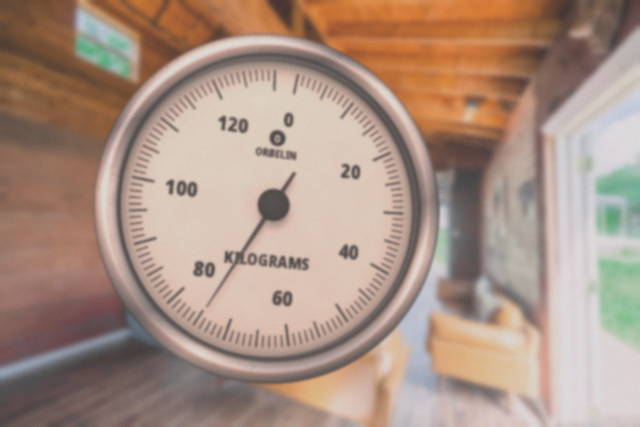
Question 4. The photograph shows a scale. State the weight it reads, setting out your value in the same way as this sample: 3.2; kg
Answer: 75; kg
